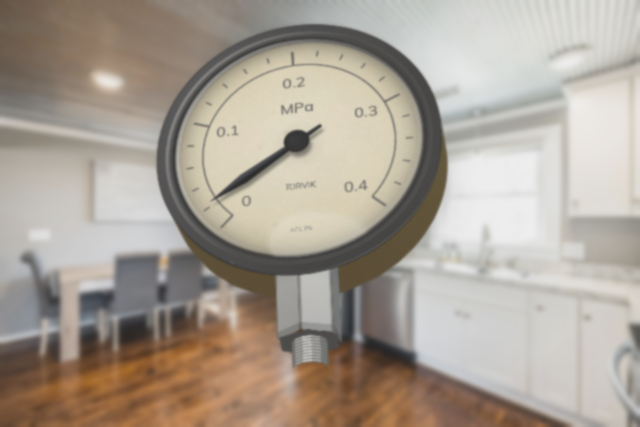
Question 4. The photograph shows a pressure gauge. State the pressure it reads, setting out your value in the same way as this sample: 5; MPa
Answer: 0.02; MPa
